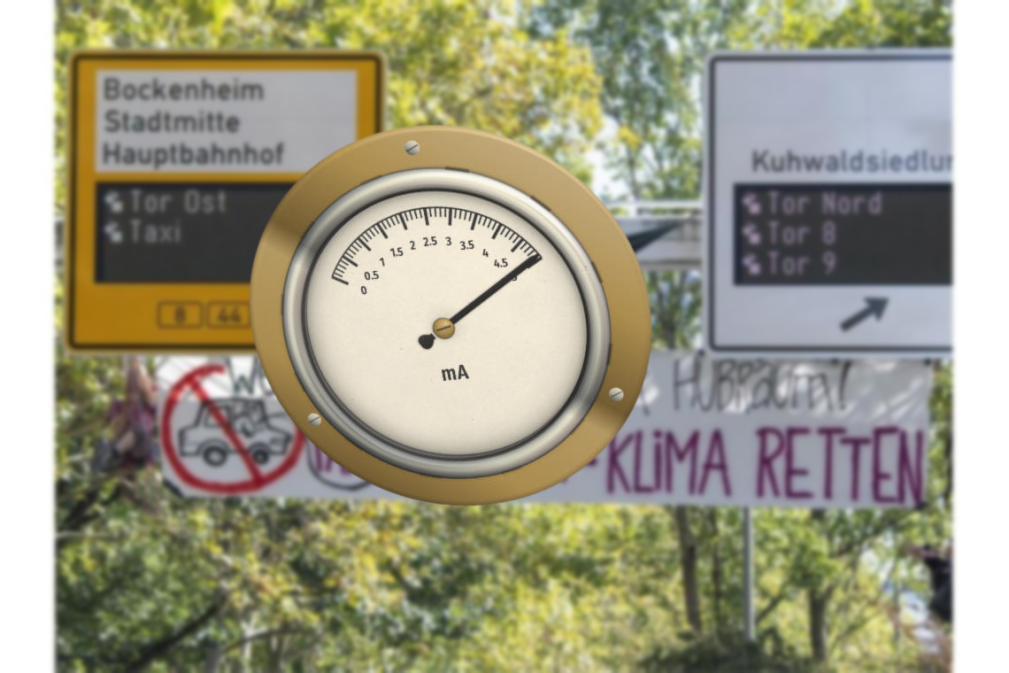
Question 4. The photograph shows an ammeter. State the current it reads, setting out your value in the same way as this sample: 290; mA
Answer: 4.9; mA
